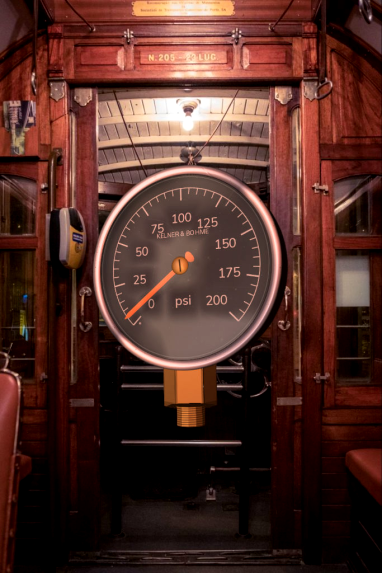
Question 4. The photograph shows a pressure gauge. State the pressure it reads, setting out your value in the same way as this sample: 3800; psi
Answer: 5; psi
